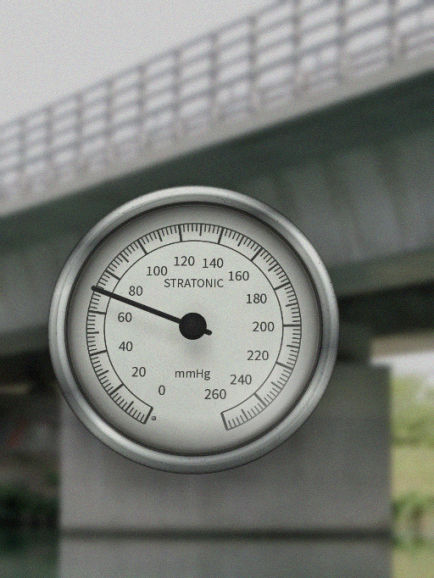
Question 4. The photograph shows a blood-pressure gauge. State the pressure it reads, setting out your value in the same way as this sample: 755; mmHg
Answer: 70; mmHg
